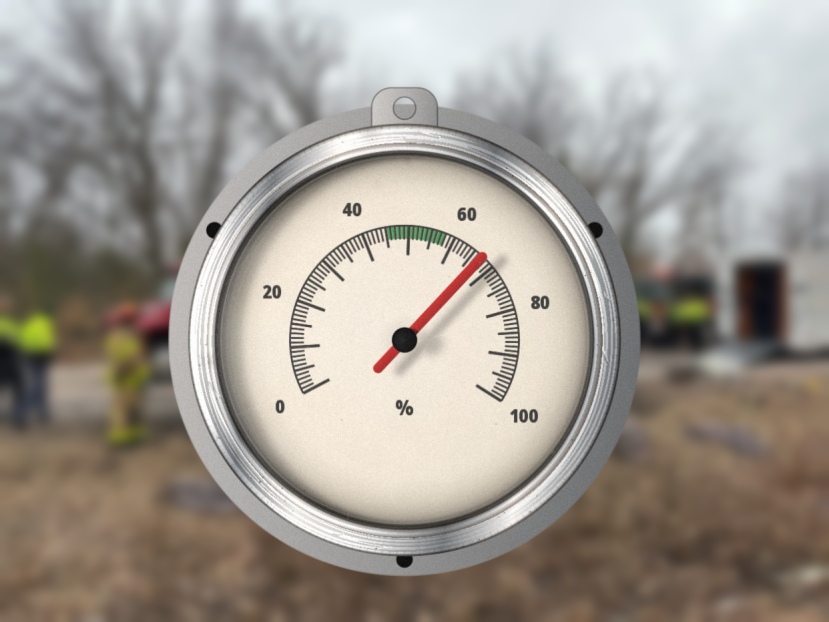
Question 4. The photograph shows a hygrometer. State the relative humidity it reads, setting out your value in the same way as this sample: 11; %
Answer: 67; %
